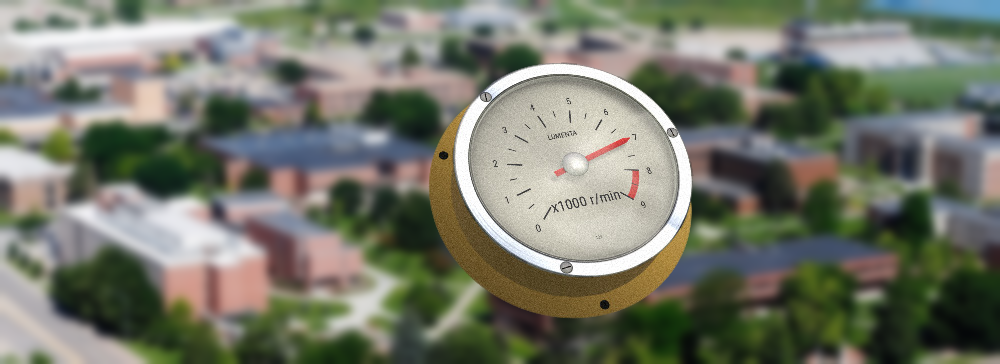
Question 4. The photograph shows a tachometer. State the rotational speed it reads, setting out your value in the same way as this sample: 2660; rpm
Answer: 7000; rpm
